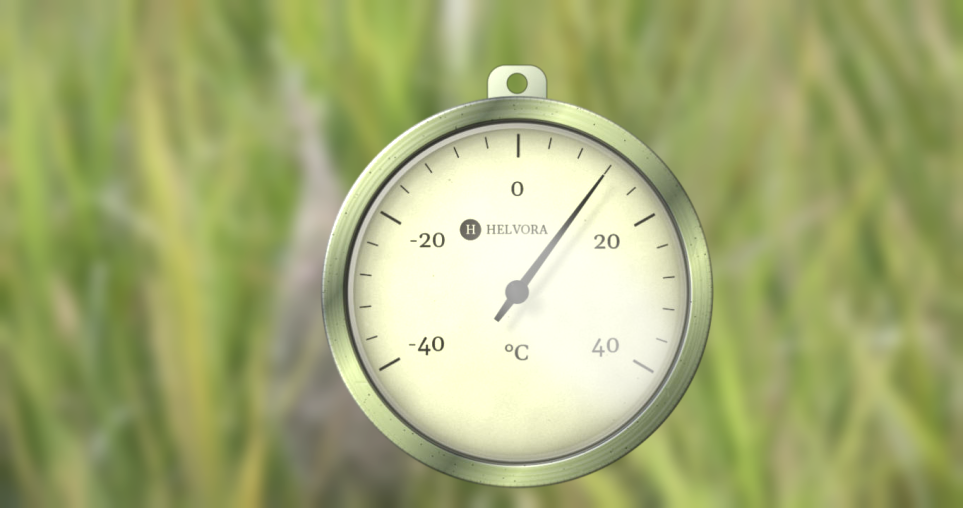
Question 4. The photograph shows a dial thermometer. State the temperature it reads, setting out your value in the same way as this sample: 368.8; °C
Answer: 12; °C
